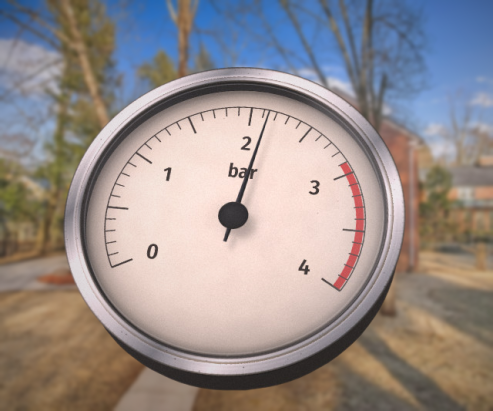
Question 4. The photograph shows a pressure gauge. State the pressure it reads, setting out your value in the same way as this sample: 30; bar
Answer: 2.15; bar
